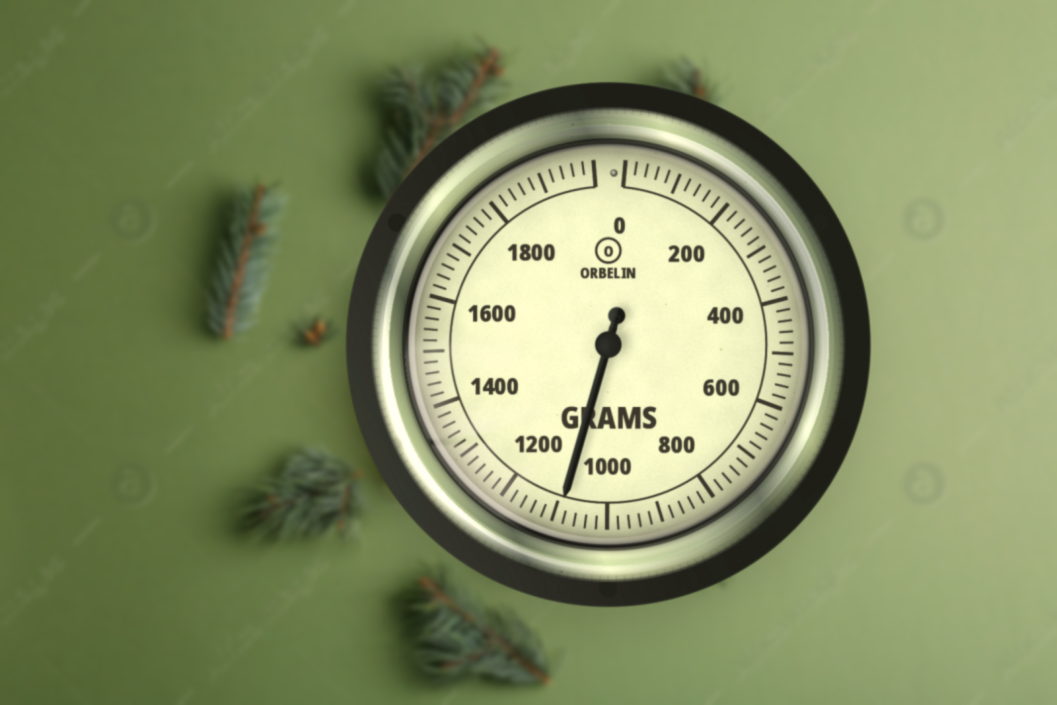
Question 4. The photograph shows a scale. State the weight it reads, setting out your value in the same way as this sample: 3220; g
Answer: 1090; g
